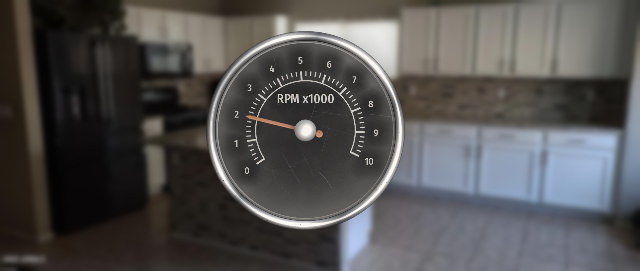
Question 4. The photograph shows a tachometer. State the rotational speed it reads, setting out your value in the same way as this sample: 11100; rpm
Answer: 2000; rpm
